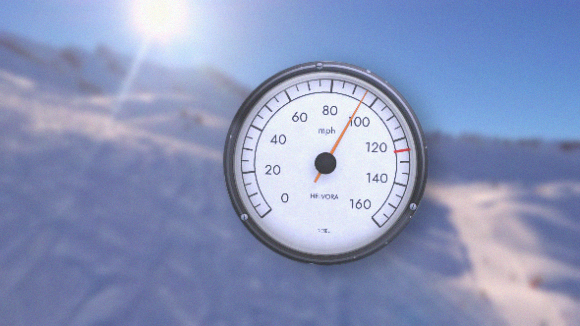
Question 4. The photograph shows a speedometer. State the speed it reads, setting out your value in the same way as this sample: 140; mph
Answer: 95; mph
